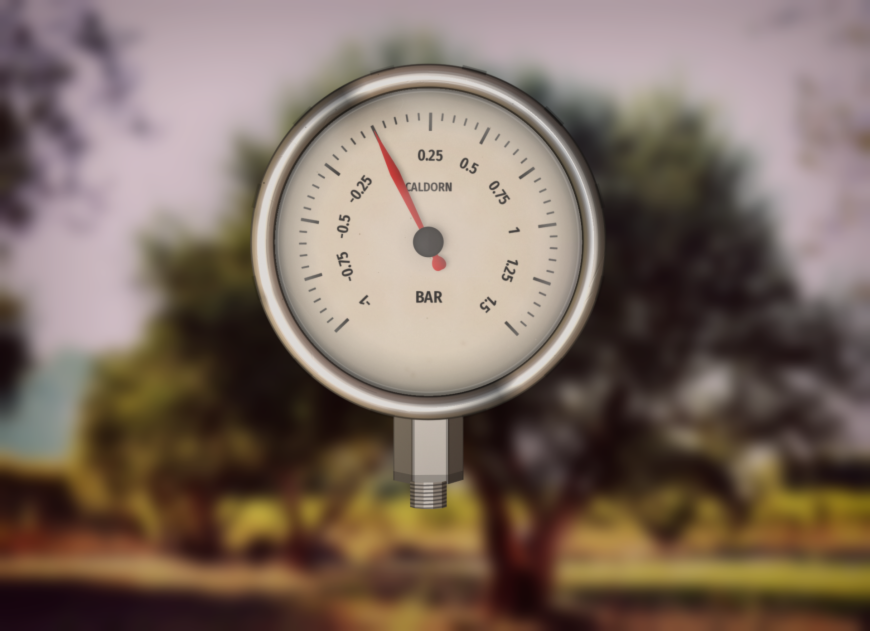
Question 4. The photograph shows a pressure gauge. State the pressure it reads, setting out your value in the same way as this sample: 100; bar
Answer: 0; bar
